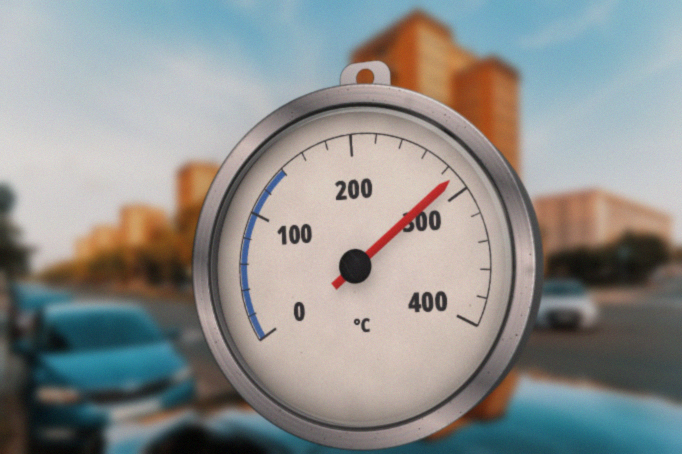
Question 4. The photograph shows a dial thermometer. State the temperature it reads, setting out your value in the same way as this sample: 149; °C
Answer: 290; °C
